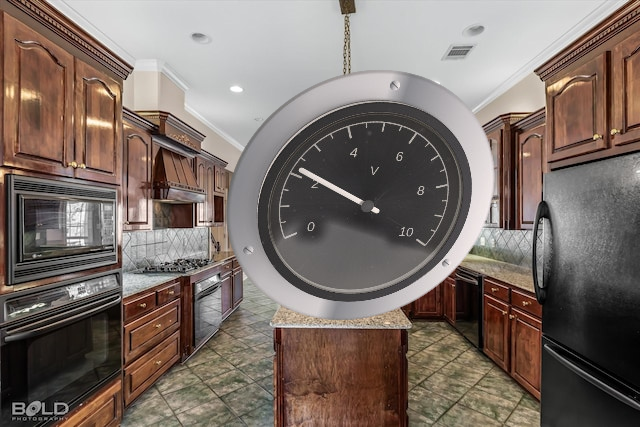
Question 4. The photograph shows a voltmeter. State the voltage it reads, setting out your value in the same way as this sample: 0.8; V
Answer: 2.25; V
